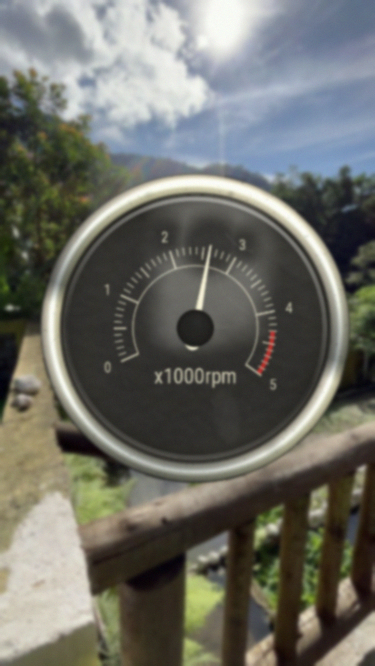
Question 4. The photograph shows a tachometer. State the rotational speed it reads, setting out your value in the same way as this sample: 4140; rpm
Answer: 2600; rpm
